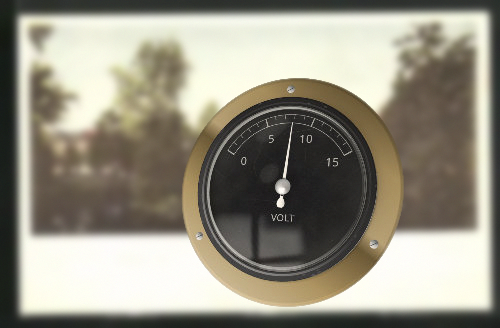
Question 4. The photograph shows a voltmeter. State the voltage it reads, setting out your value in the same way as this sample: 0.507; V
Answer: 8; V
